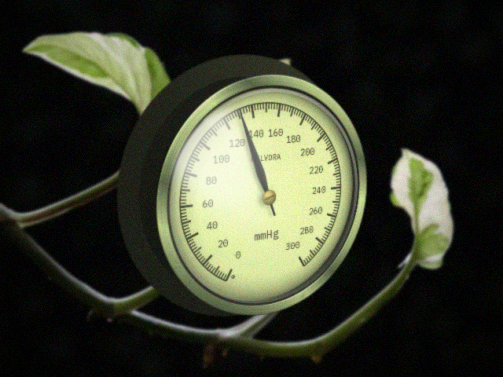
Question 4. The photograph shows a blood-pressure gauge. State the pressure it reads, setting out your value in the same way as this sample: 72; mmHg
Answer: 130; mmHg
